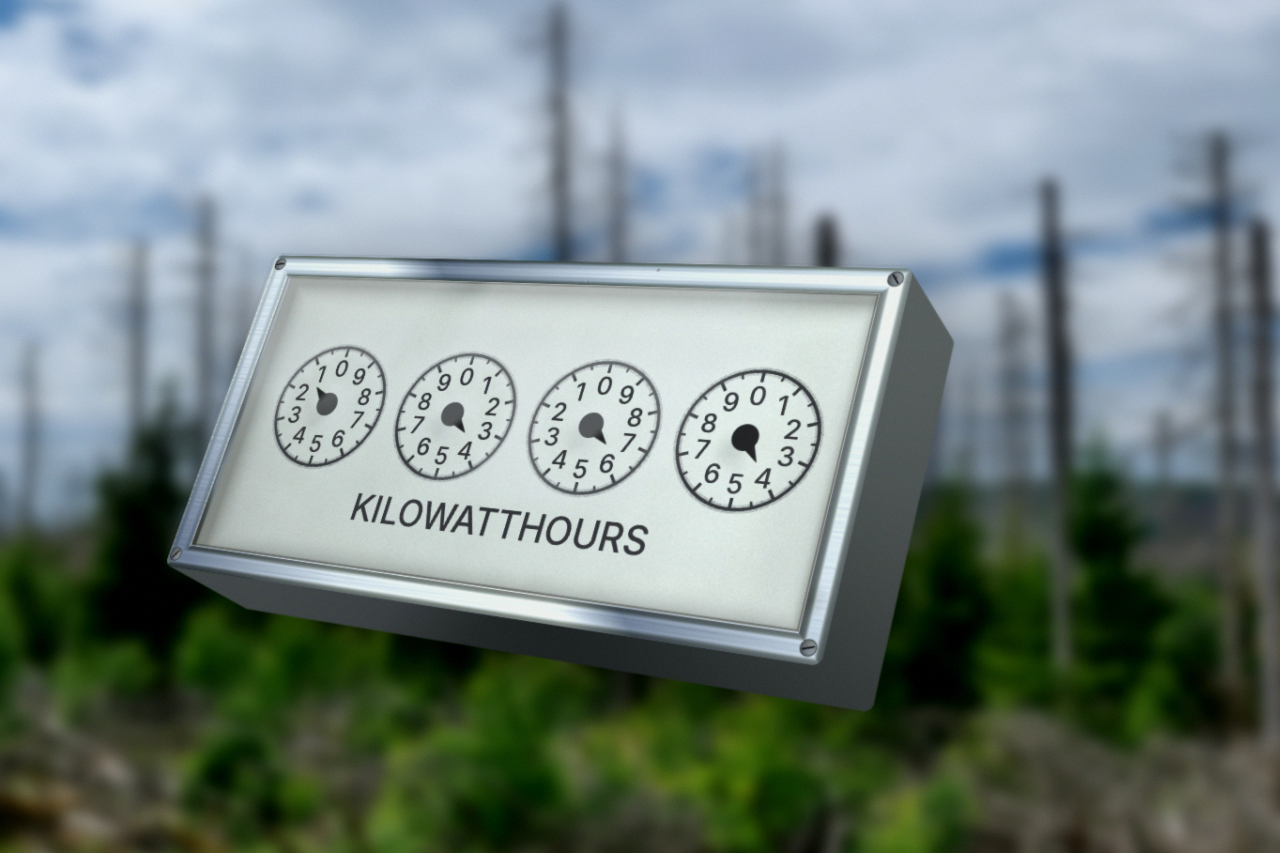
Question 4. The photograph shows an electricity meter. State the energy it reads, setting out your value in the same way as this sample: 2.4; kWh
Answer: 1364; kWh
